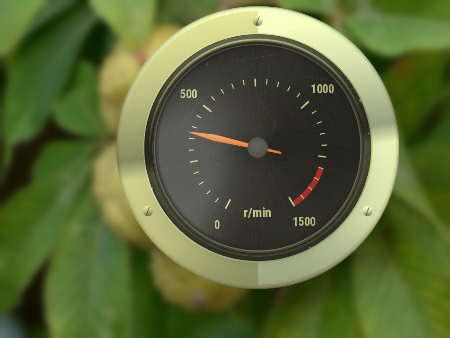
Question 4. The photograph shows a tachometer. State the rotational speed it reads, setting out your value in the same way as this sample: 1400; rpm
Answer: 375; rpm
